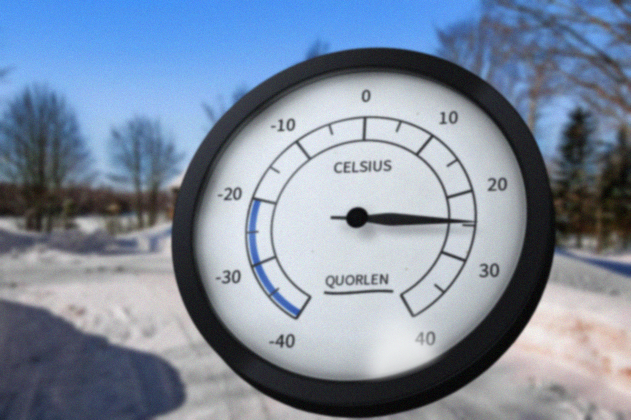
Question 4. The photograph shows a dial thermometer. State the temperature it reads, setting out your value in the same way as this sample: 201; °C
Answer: 25; °C
